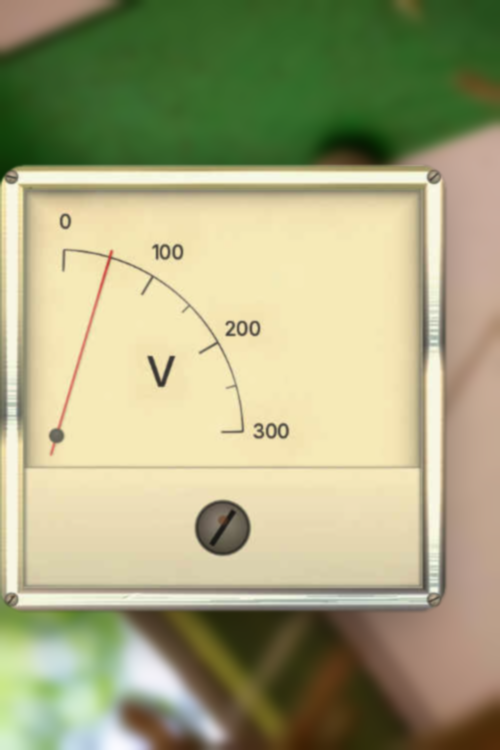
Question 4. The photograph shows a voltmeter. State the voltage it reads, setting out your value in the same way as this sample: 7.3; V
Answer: 50; V
